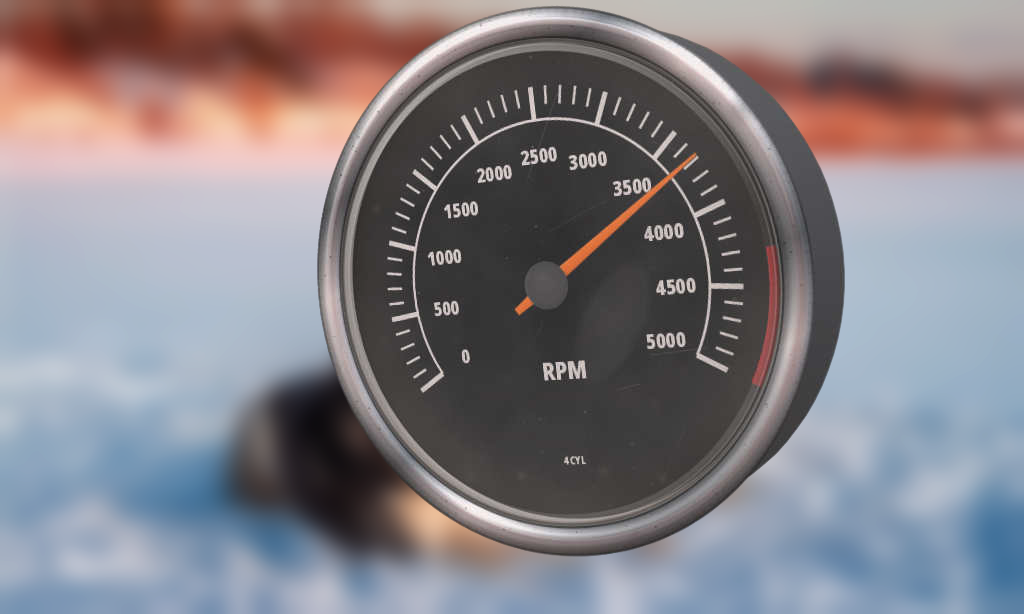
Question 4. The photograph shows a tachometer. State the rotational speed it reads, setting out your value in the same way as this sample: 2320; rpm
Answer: 3700; rpm
